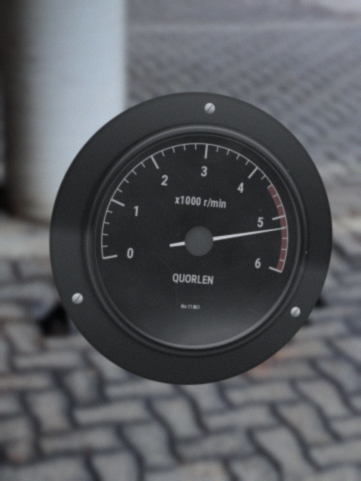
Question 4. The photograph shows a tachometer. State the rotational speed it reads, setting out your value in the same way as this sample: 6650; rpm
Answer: 5200; rpm
